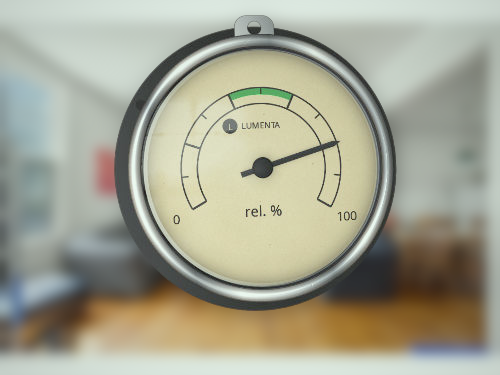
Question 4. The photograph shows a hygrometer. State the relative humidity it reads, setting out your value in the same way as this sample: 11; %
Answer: 80; %
